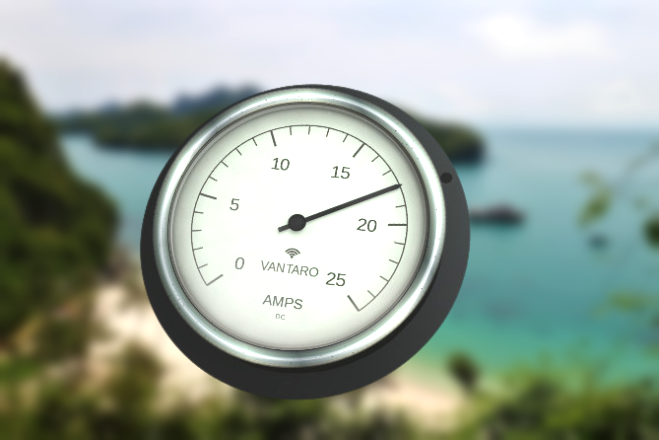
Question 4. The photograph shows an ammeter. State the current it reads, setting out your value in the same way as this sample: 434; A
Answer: 18; A
